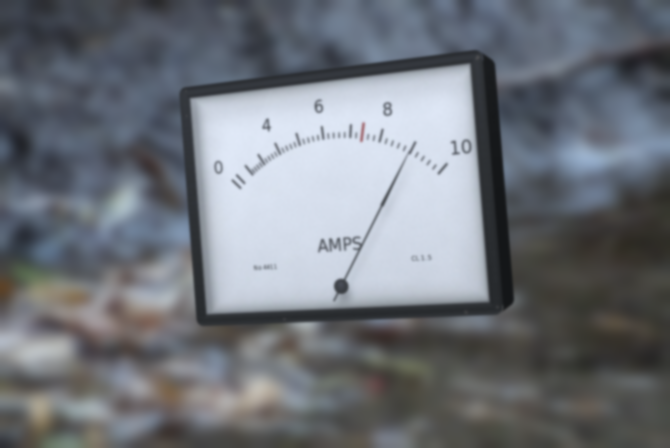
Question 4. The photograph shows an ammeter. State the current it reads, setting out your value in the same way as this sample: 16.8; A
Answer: 9; A
